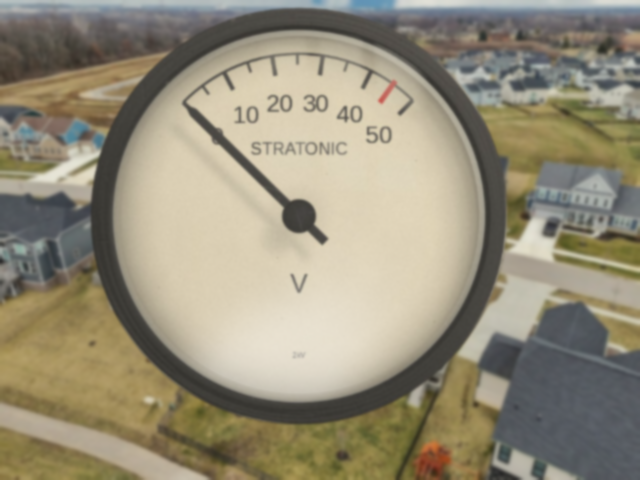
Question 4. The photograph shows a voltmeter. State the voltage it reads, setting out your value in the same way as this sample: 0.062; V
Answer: 0; V
